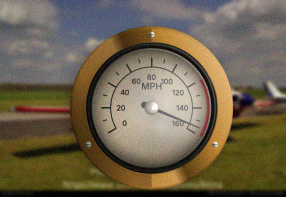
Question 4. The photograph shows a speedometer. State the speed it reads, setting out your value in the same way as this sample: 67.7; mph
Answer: 155; mph
